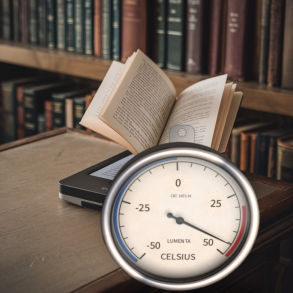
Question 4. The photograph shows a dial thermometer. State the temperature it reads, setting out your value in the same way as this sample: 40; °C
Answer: 45; °C
